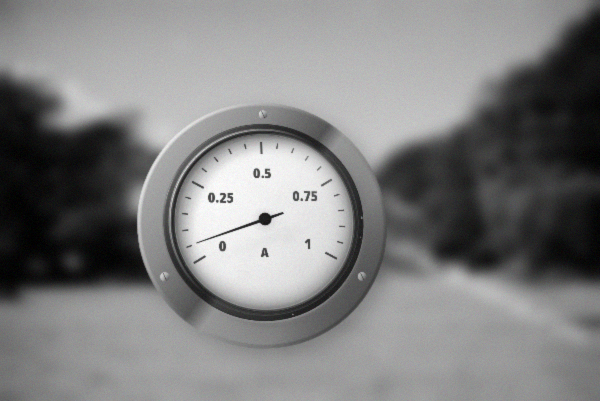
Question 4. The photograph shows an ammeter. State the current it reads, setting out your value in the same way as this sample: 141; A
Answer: 0.05; A
